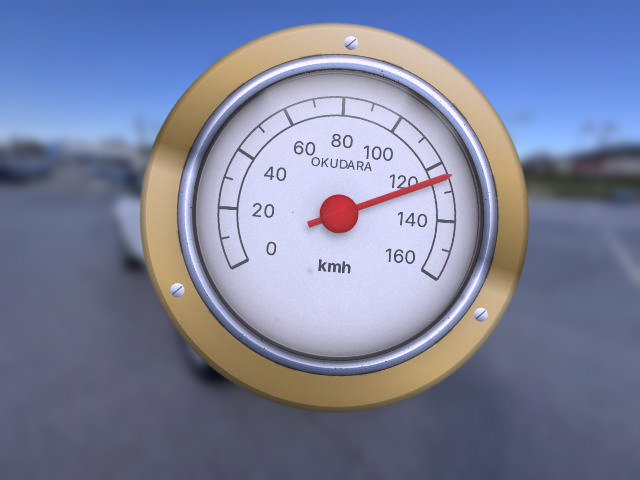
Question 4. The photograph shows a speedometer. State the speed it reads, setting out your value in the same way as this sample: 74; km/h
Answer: 125; km/h
